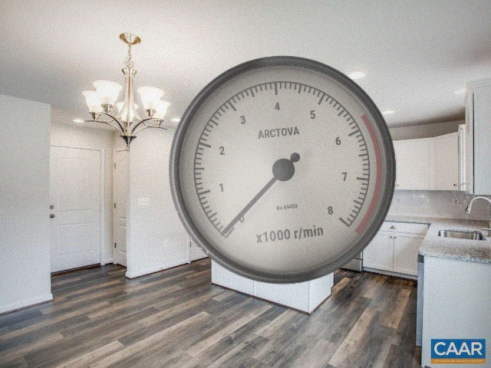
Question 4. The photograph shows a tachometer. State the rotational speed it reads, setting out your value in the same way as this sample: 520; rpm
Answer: 100; rpm
